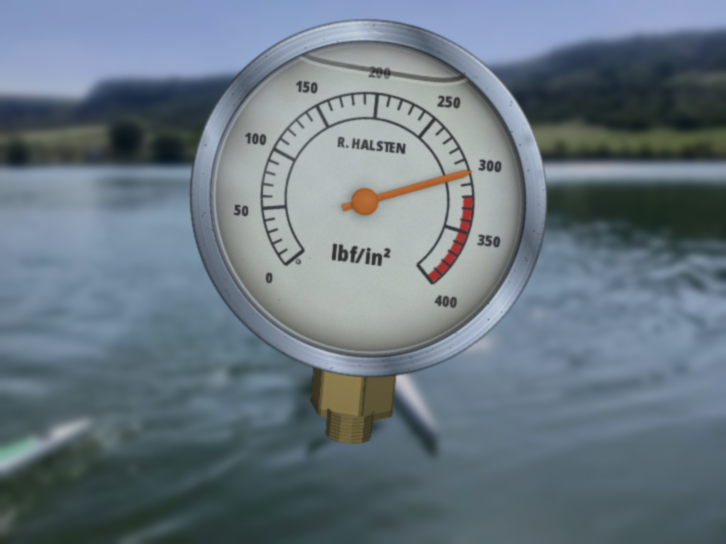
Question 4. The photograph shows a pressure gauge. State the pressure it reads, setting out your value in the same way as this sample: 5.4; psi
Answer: 300; psi
